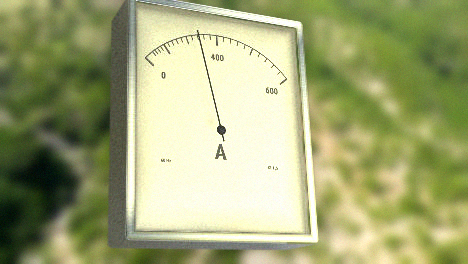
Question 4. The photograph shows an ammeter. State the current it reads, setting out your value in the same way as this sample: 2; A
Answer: 340; A
